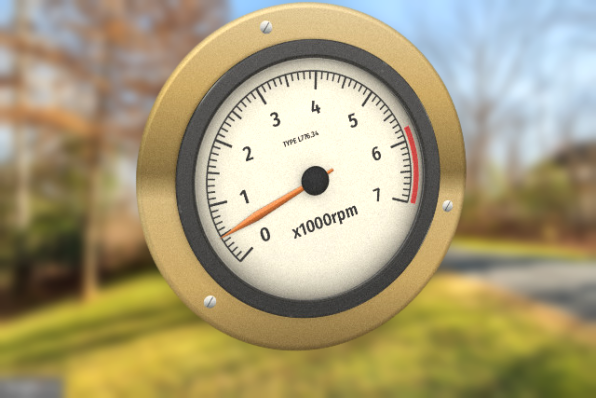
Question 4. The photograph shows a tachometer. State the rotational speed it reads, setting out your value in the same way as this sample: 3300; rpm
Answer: 500; rpm
